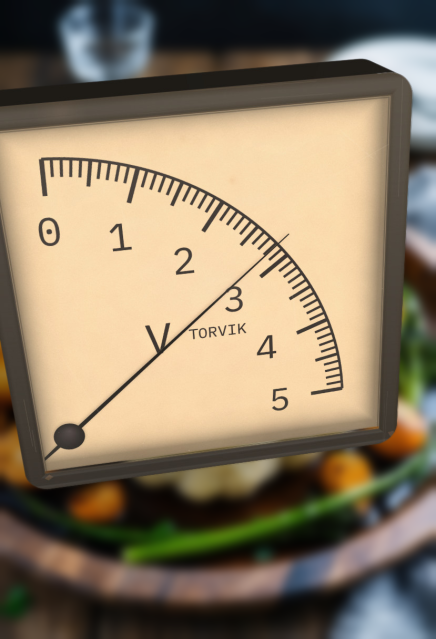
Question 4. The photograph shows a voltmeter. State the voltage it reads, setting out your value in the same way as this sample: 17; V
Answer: 2.8; V
